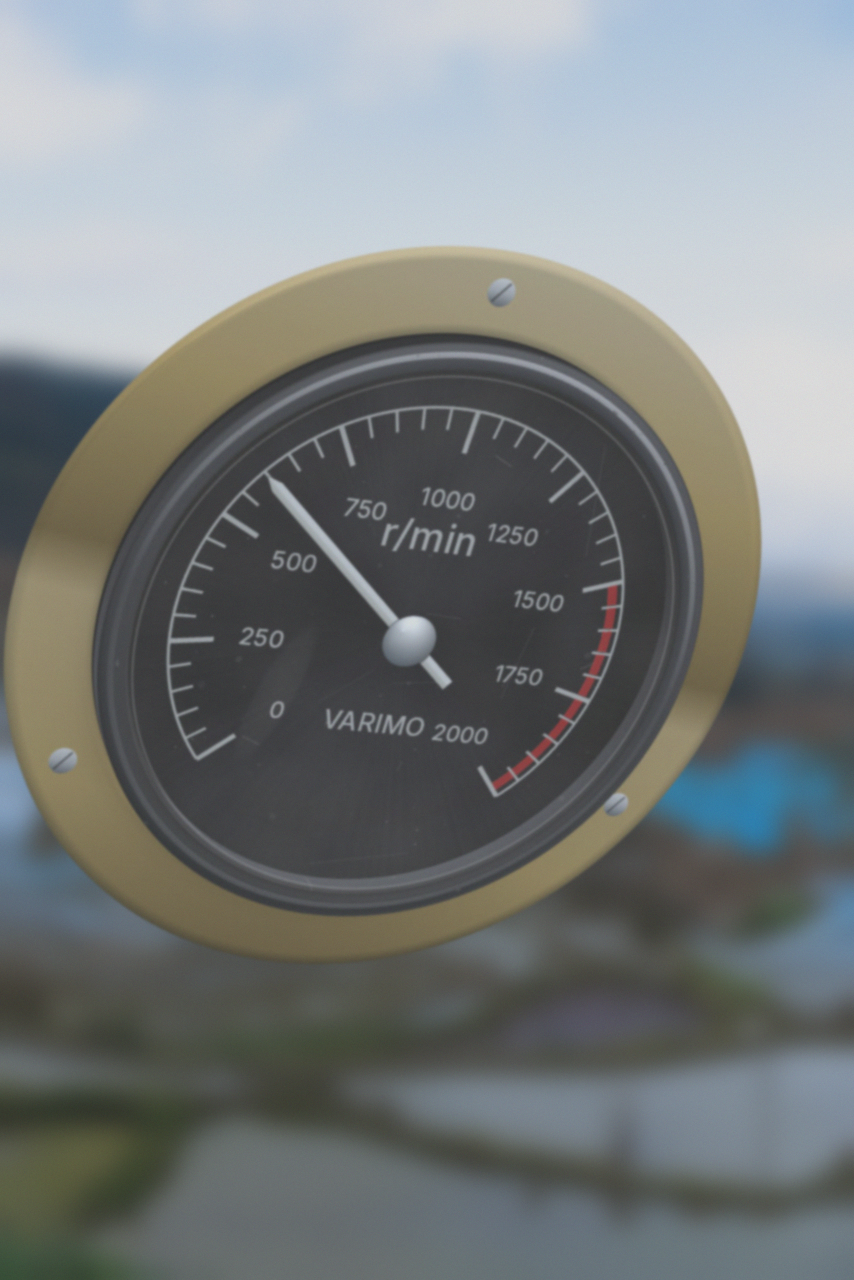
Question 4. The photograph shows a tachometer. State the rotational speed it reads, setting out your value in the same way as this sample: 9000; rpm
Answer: 600; rpm
